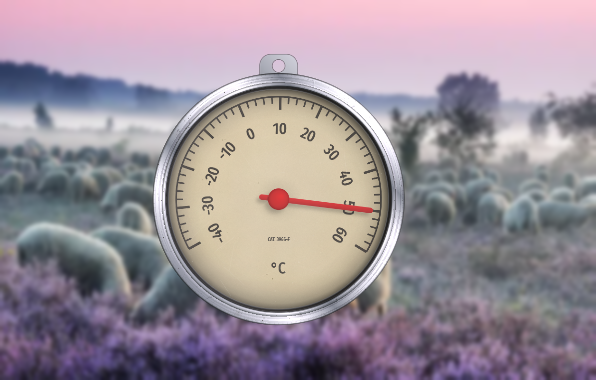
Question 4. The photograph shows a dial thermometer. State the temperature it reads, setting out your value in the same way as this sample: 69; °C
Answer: 50; °C
